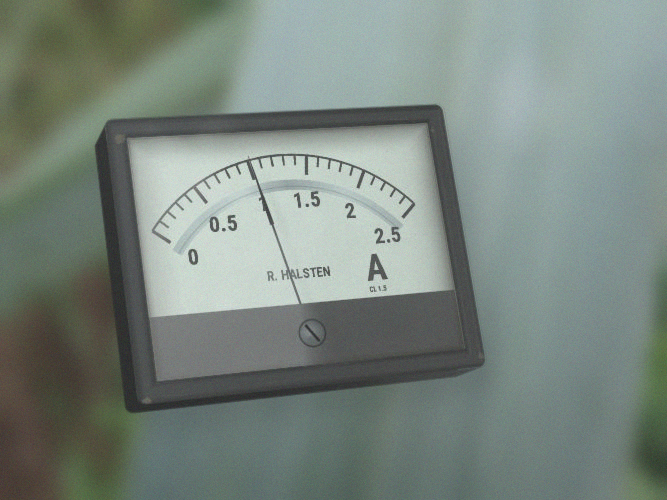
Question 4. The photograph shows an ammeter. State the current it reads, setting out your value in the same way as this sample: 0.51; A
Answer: 1; A
